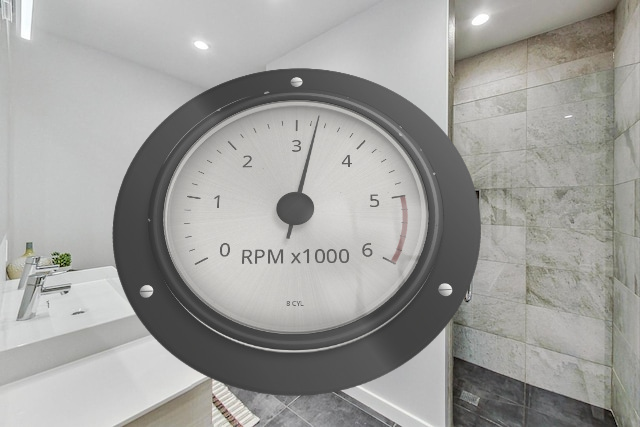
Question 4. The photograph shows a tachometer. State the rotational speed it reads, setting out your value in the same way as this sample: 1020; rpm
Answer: 3300; rpm
